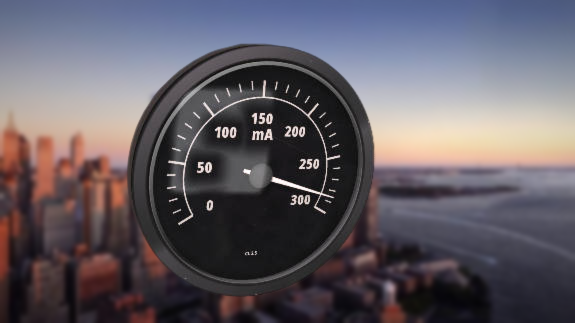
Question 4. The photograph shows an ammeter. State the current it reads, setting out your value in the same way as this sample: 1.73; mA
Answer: 285; mA
